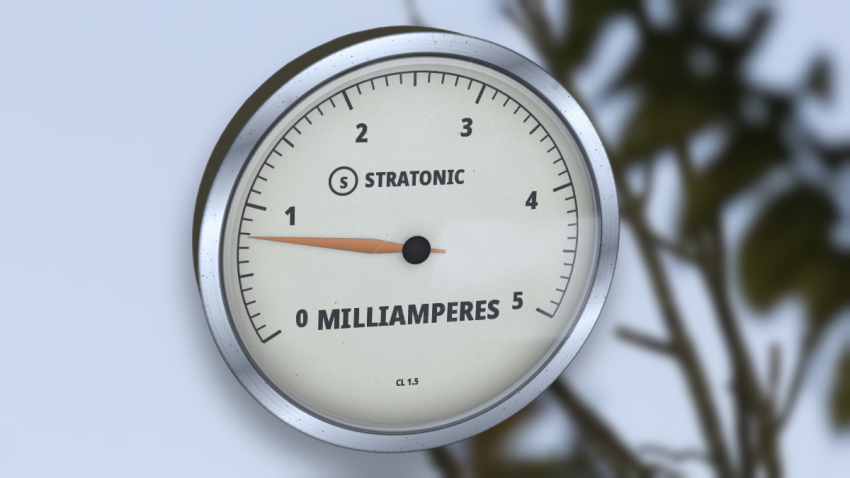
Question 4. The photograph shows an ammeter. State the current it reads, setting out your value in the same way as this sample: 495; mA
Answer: 0.8; mA
